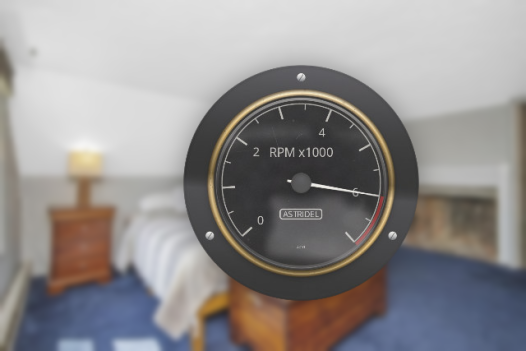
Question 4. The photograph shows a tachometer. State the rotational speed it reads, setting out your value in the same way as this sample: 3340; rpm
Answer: 6000; rpm
